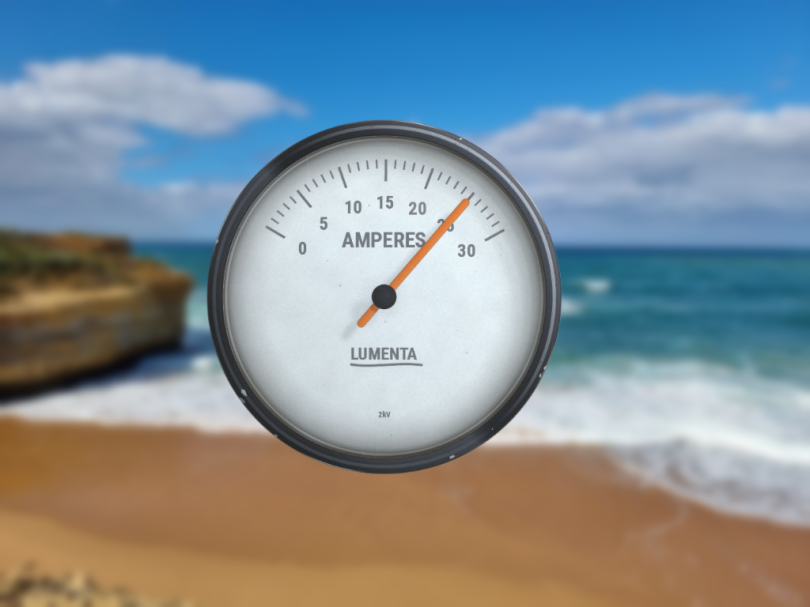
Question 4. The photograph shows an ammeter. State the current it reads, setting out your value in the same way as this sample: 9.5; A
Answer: 25; A
